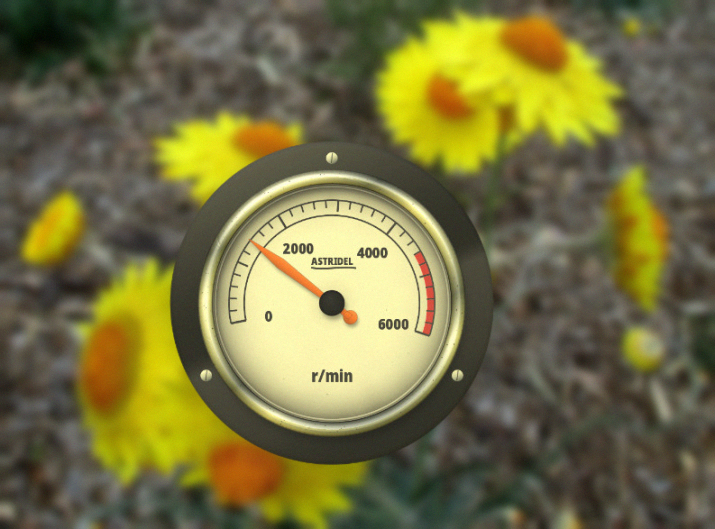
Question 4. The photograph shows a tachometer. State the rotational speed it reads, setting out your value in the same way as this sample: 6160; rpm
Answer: 1400; rpm
